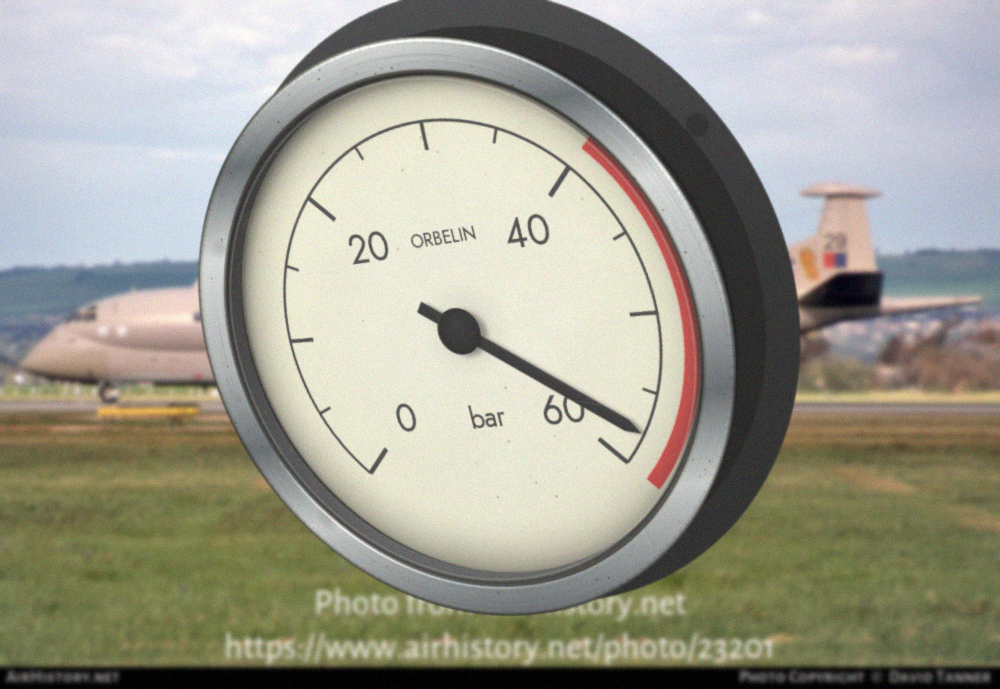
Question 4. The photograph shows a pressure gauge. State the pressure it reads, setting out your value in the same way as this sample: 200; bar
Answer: 57.5; bar
